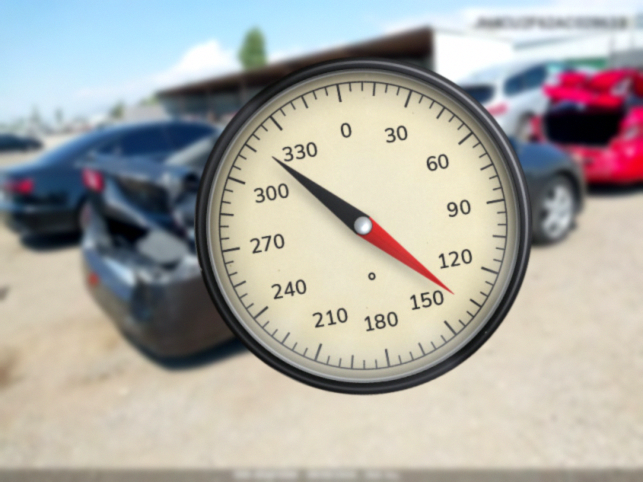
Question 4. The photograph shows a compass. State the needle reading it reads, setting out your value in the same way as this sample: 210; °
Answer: 137.5; °
